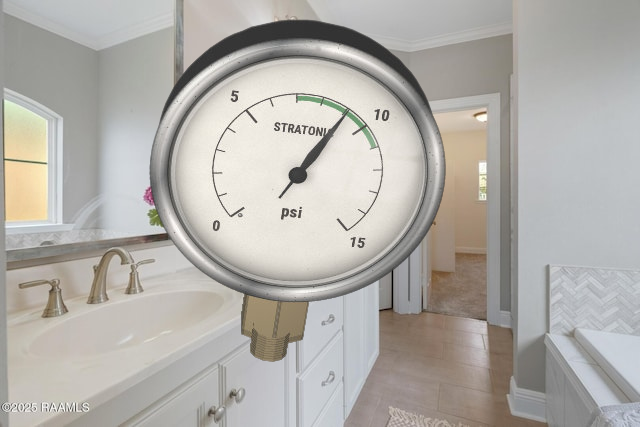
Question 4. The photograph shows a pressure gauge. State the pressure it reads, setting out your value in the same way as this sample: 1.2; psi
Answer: 9; psi
